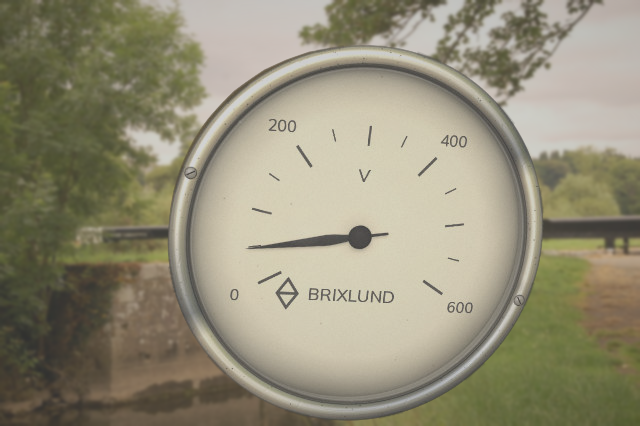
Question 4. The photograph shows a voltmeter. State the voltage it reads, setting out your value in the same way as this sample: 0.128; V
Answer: 50; V
